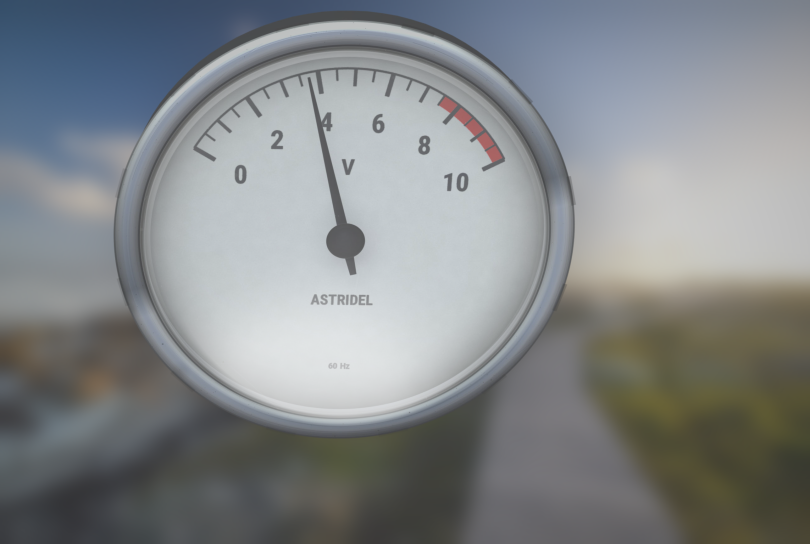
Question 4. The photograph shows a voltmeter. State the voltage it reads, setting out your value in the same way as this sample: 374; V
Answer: 3.75; V
